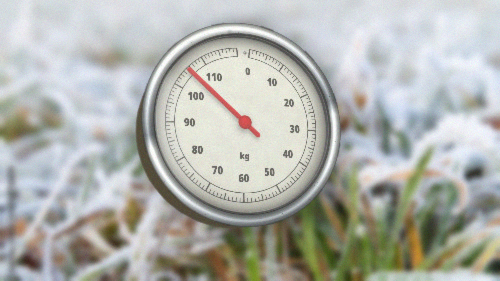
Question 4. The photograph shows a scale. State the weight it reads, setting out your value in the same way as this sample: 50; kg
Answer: 105; kg
